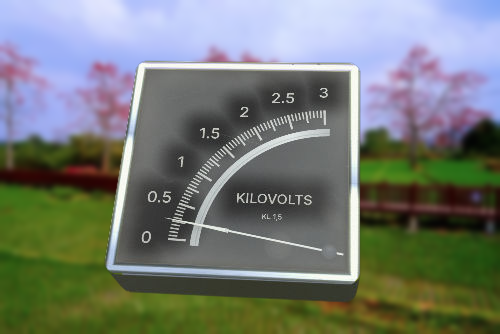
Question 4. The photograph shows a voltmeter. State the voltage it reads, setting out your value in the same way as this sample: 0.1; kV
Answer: 0.25; kV
